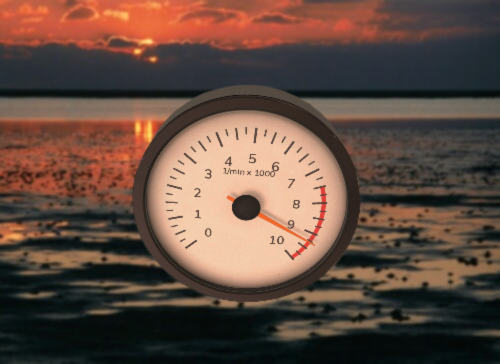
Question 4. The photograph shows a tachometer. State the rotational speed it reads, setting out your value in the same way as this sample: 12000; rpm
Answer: 9250; rpm
